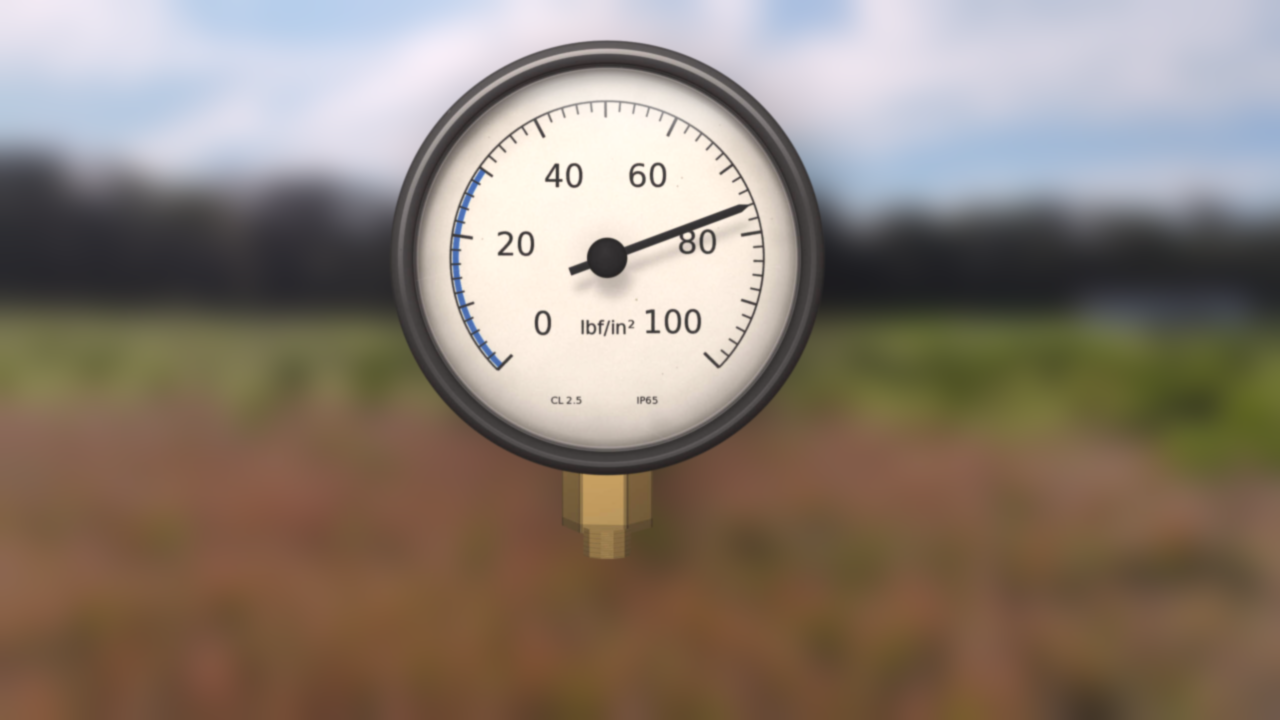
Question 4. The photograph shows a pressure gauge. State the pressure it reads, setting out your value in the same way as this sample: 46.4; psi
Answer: 76; psi
